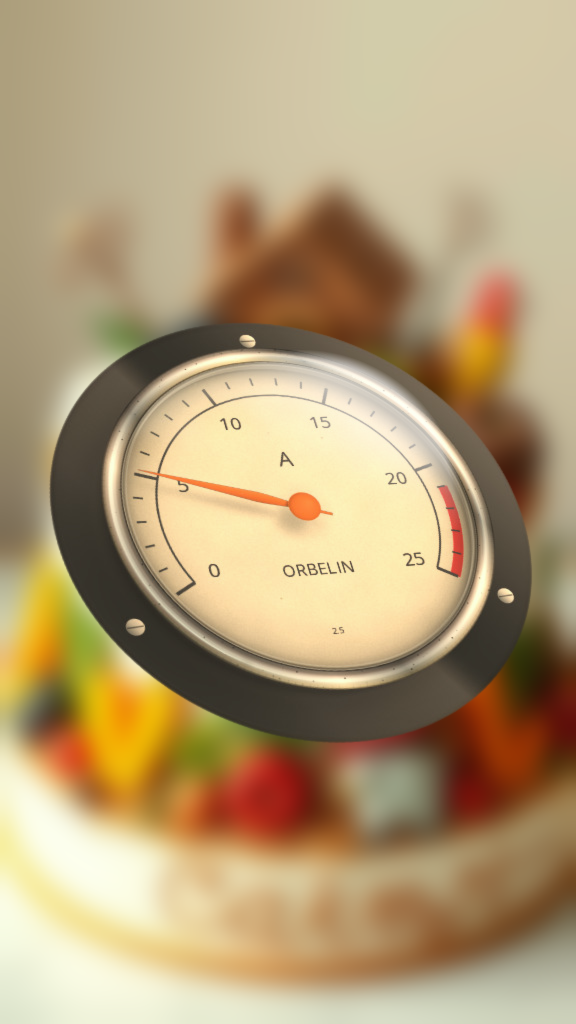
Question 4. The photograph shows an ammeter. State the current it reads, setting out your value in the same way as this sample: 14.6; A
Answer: 5; A
